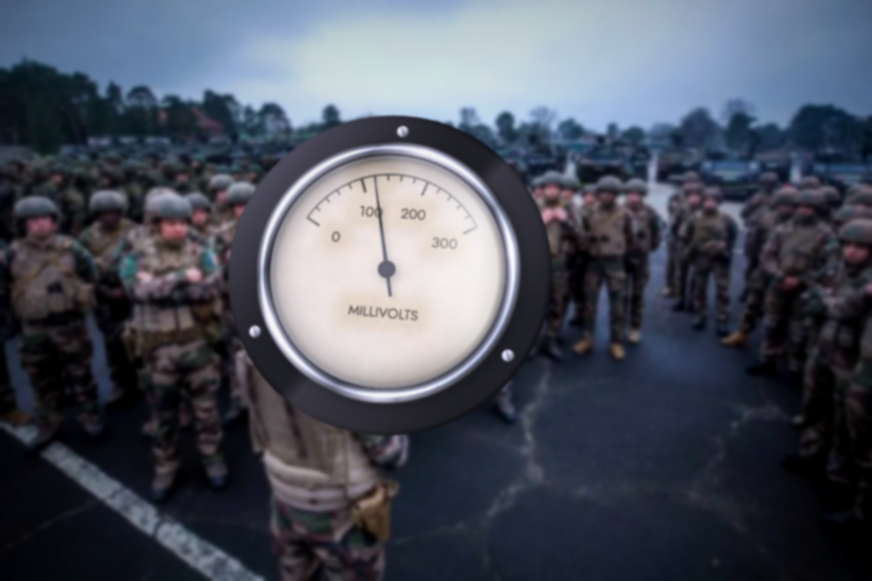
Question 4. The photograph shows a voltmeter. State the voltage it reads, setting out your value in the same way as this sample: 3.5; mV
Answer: 120; mV
